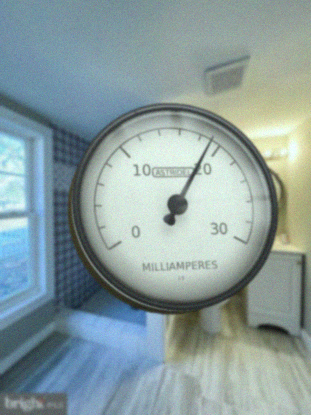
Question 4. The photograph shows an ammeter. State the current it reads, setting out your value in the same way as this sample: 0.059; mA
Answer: 19; mA
